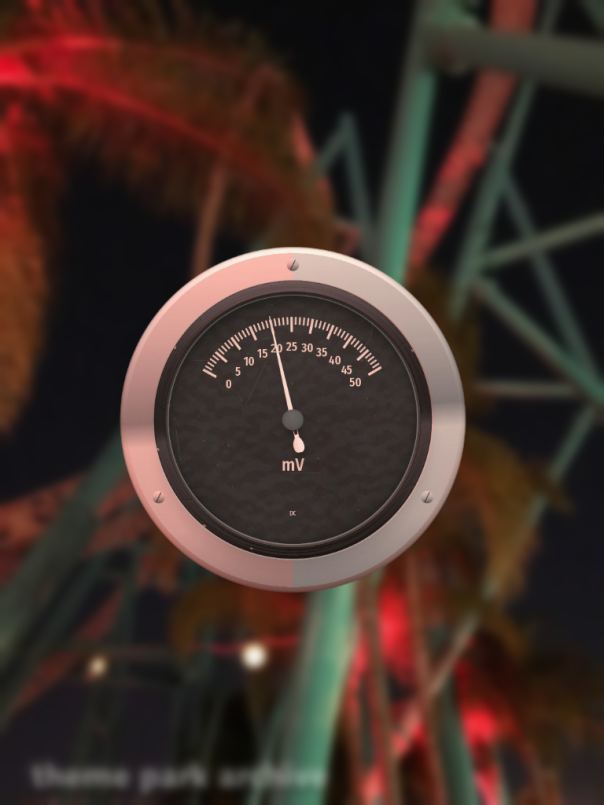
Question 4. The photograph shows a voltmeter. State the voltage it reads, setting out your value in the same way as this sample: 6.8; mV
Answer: 20; mV
